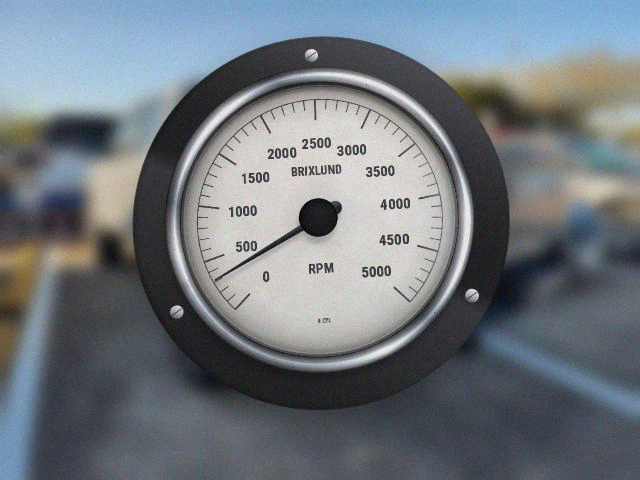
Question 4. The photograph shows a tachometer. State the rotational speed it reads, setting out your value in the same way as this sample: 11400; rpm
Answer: 300; rpm
